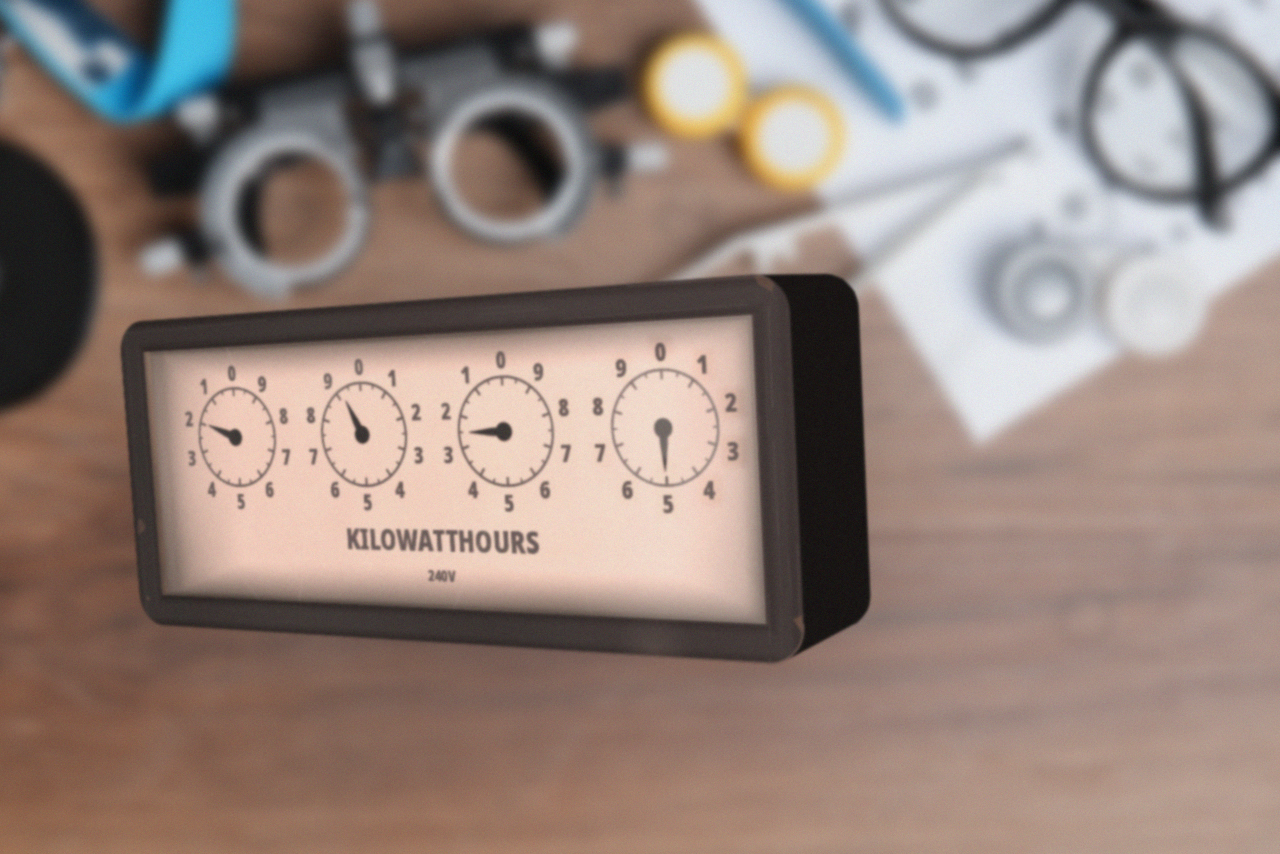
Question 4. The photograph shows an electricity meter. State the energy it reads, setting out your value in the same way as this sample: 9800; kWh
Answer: 1925; kWh
